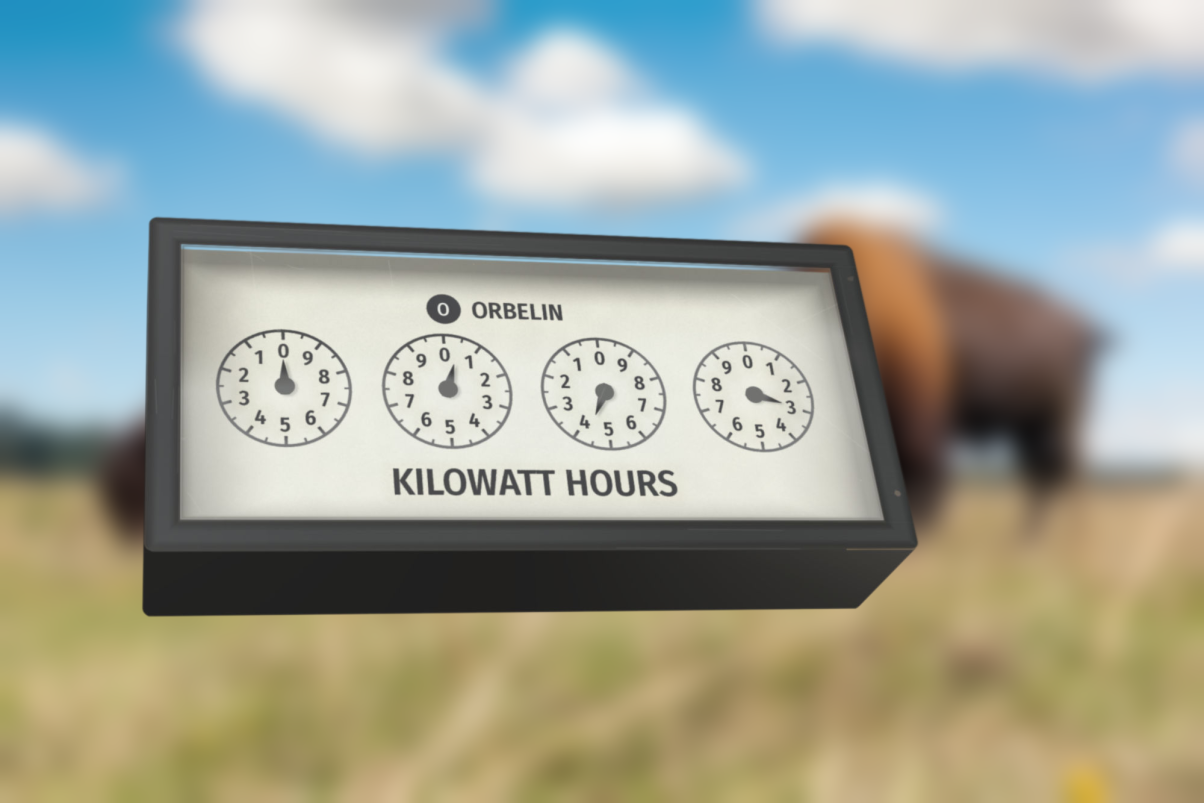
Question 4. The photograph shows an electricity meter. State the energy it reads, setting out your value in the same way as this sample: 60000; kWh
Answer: 43; kWh
